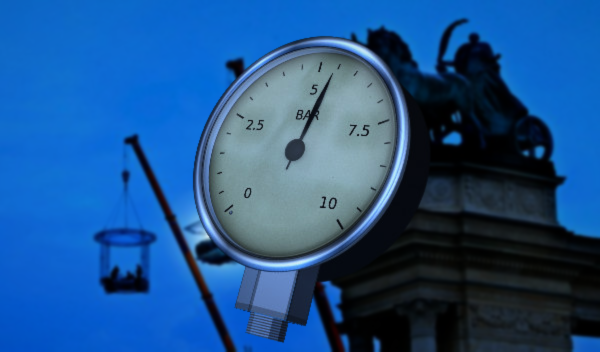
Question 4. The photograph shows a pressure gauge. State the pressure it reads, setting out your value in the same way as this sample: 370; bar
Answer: 5.5; bar
